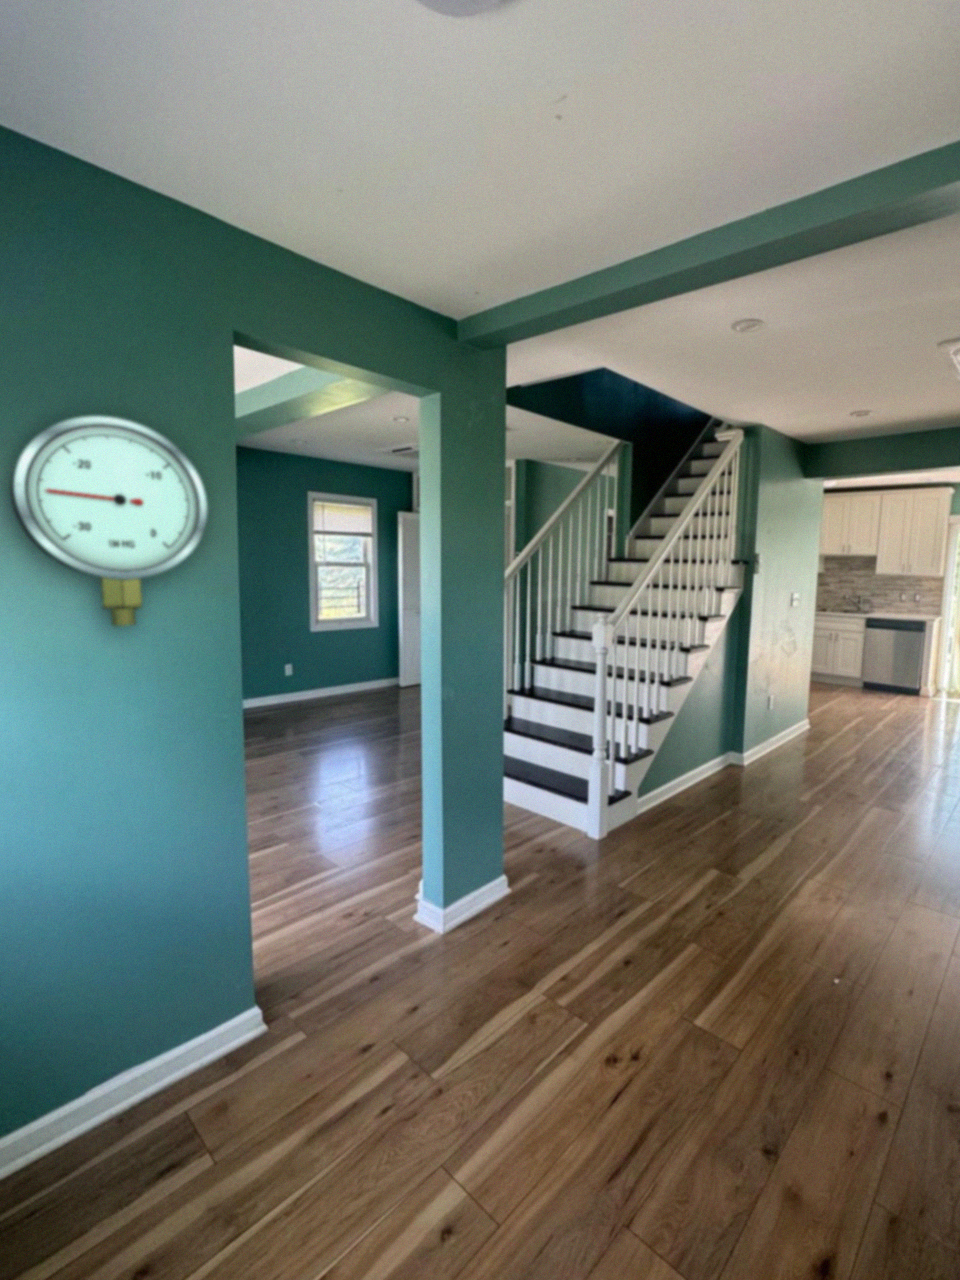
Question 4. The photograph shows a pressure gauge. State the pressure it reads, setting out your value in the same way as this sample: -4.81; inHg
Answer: -25; inHg
